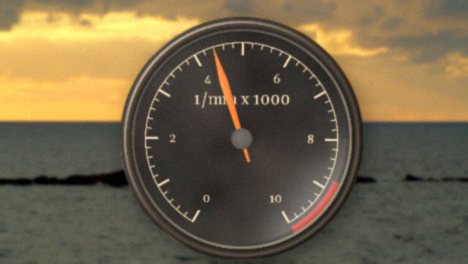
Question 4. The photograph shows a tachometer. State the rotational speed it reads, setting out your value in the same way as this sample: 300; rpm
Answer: 4400; rpm
